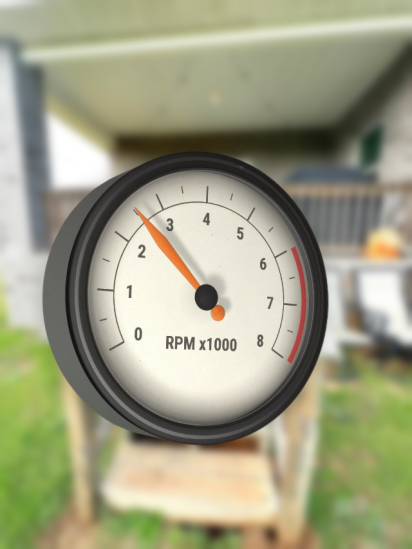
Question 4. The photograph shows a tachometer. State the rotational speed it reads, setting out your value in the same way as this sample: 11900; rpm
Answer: 2500; rpm
